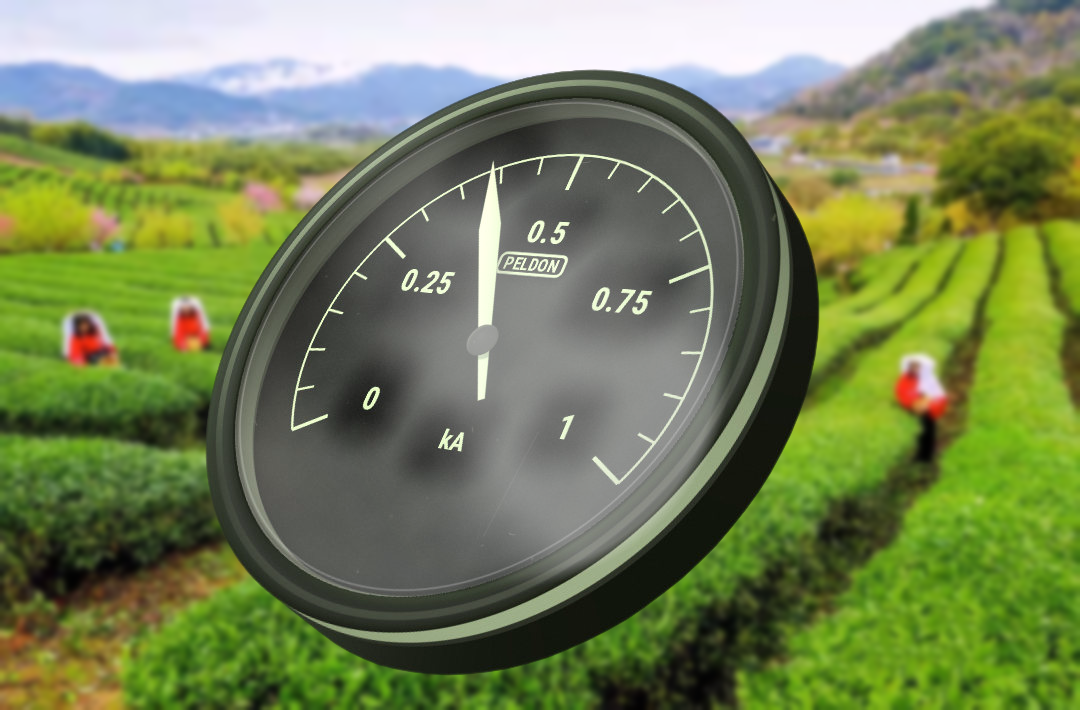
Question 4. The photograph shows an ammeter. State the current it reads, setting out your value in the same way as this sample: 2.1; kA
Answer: 0.4; kA
